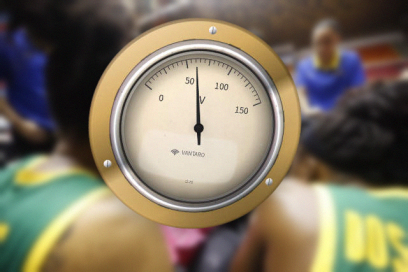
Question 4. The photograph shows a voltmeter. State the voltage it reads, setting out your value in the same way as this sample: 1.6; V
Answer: 60; V
